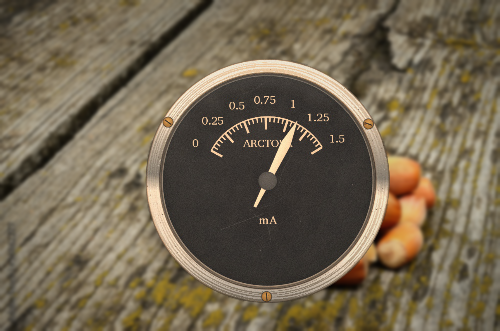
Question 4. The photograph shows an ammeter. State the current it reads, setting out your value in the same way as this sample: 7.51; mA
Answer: 1.1; mA
